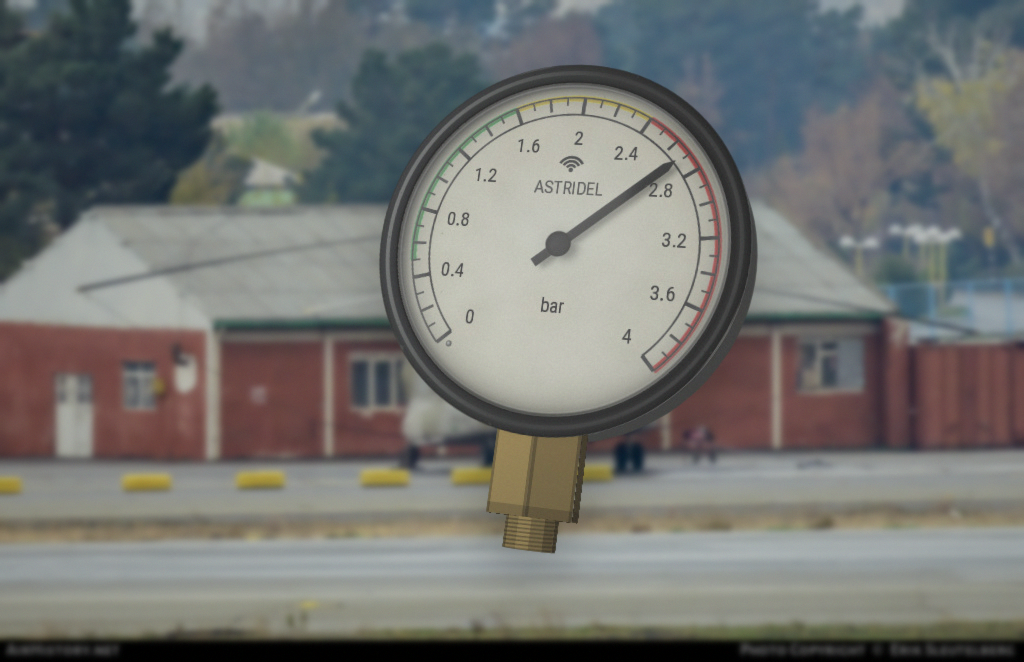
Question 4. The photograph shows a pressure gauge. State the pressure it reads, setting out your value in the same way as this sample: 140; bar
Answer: 2.7; bar
